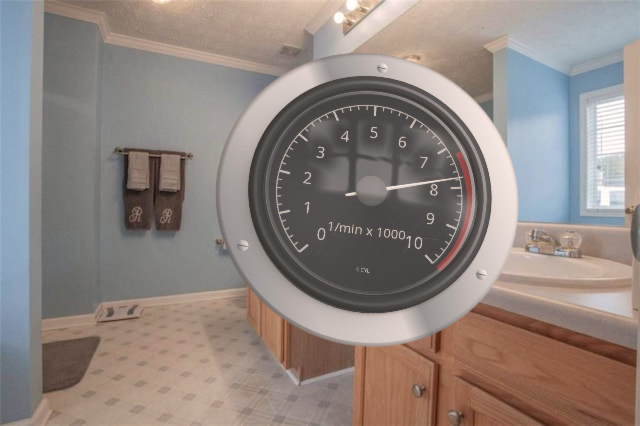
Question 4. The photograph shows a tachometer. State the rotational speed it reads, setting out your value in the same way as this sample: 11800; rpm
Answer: 7800; rpm
